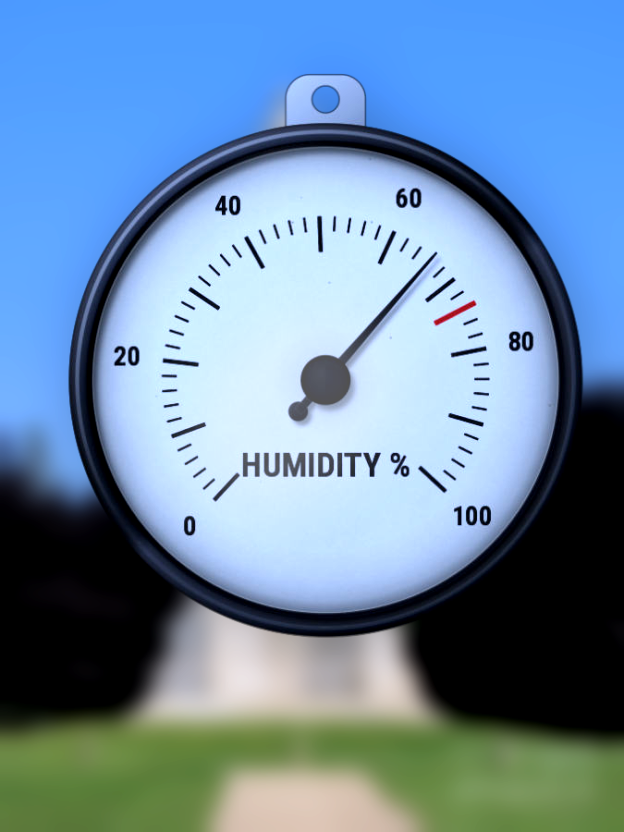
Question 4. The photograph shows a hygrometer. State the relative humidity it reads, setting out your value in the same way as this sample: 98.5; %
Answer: 66; %
